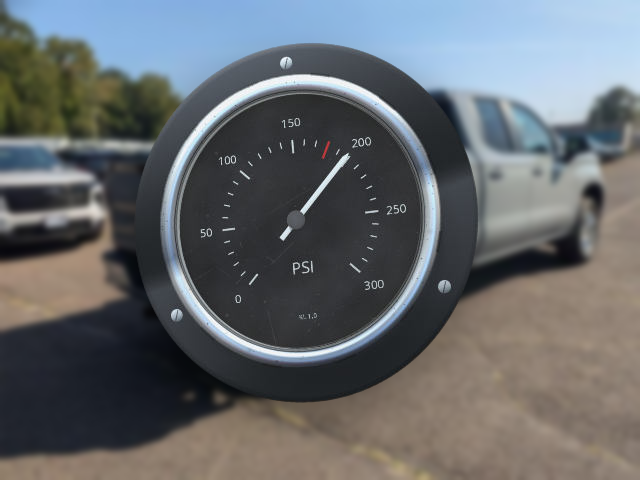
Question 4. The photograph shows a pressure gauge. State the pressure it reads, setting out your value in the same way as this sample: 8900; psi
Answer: 200; psi
